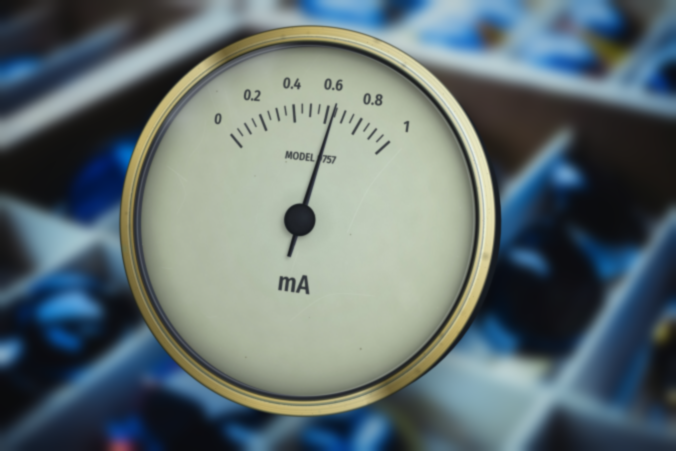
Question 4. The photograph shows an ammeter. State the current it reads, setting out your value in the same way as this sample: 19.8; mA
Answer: 0.65; mA
